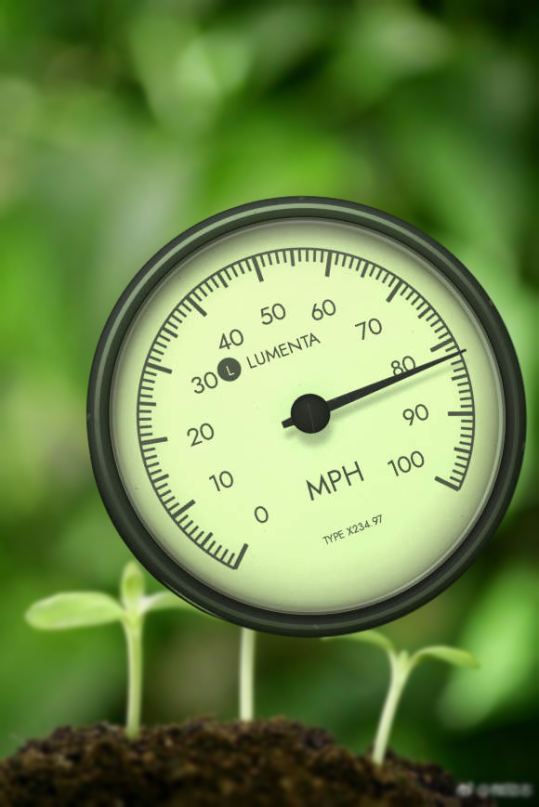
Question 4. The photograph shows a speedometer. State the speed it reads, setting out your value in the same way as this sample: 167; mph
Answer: 82; mph
